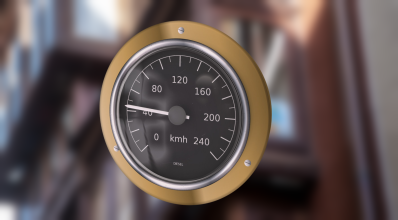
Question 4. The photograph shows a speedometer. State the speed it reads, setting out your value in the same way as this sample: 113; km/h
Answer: 45; km/h
